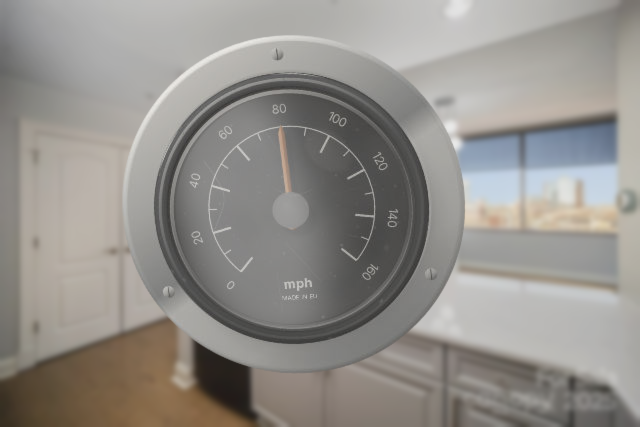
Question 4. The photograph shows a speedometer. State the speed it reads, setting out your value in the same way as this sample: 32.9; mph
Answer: 80; mph
